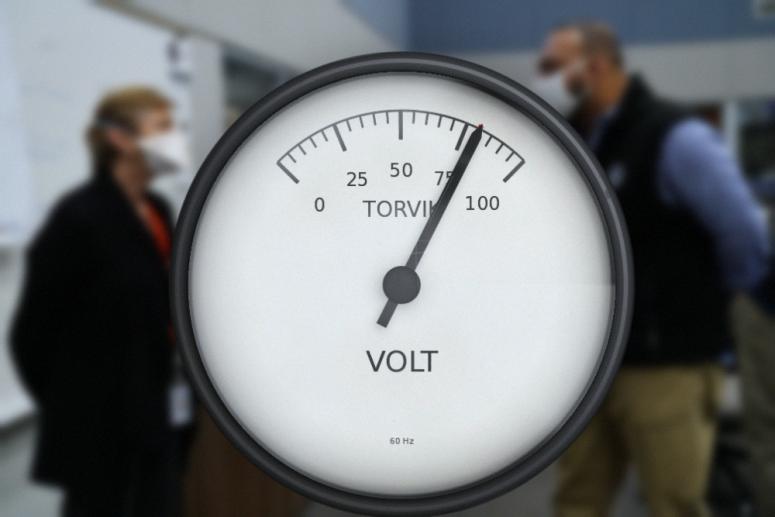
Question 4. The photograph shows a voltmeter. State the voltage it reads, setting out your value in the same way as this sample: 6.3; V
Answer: 80; V
